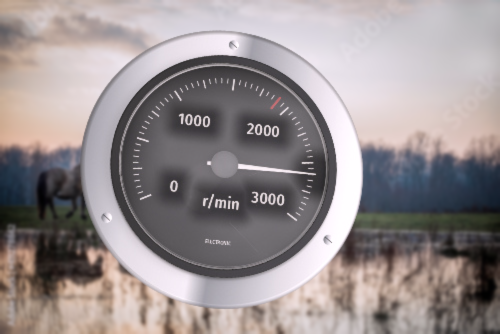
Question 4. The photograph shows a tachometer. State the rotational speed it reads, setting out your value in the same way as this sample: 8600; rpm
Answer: 2600; rpm
